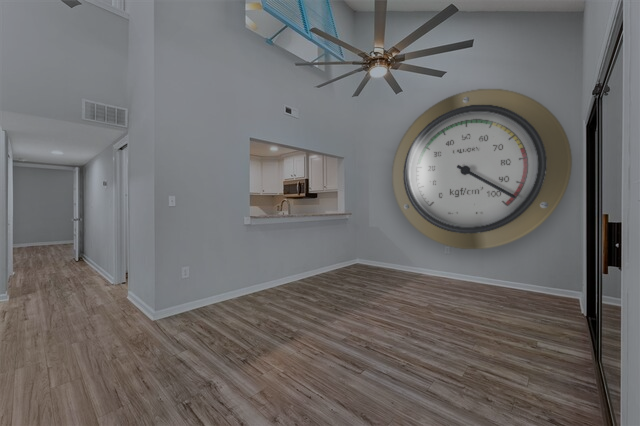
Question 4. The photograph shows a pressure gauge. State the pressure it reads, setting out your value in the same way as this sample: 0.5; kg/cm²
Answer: 96; kg/cm²
